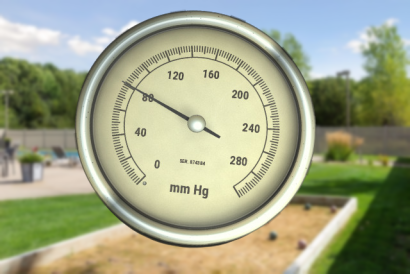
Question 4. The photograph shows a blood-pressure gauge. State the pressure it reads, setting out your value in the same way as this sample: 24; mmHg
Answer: 80; mmHg
